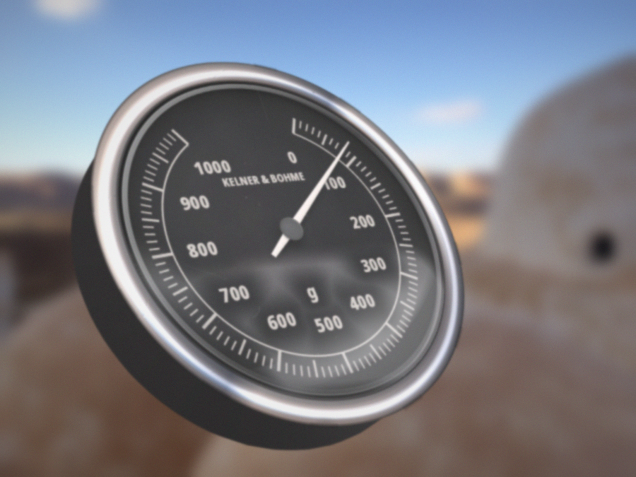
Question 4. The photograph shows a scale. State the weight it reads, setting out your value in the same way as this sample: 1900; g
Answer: 80; g
